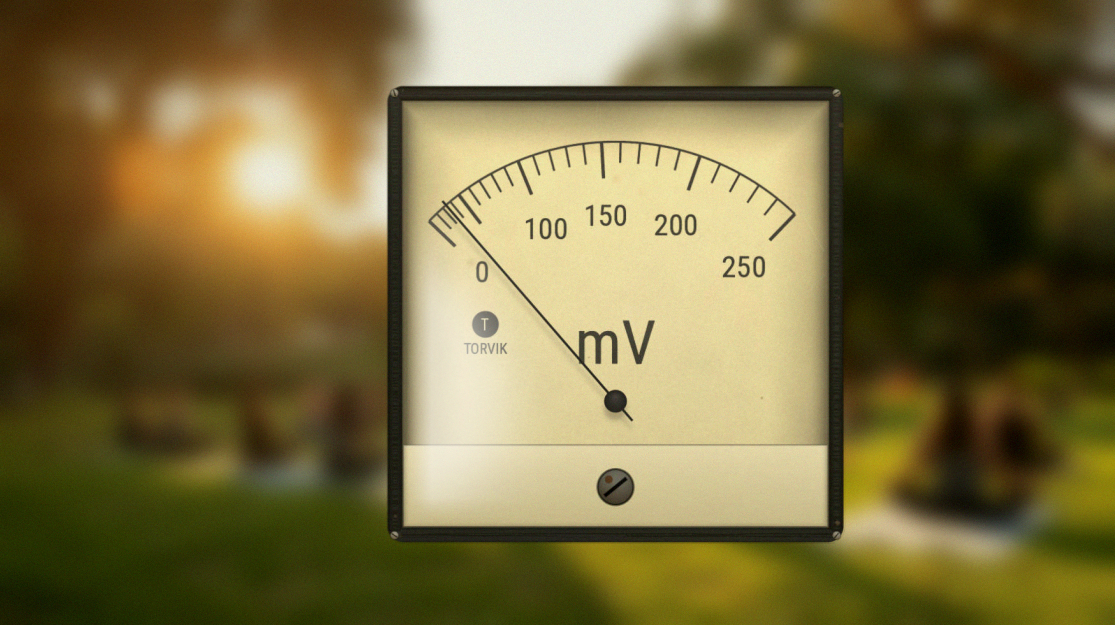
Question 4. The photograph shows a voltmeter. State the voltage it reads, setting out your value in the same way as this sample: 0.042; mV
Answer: 35; mV
